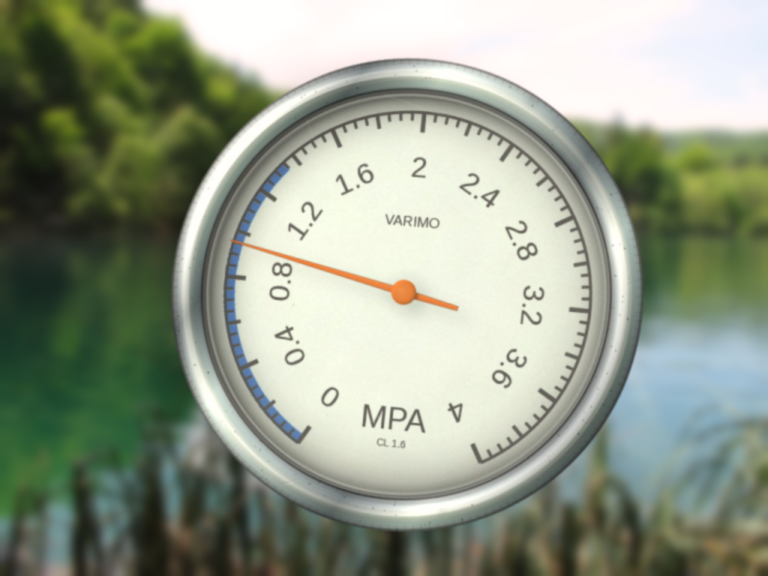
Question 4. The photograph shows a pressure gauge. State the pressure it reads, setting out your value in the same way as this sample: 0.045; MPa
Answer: 0.95; MPa
